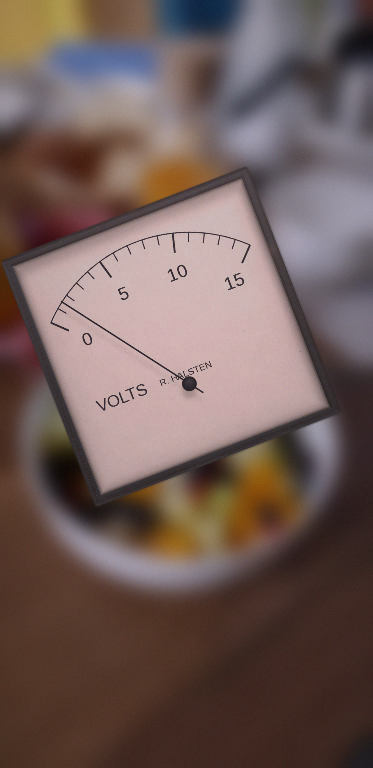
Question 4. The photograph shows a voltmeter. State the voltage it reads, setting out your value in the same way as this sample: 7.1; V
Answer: 1.5; V
